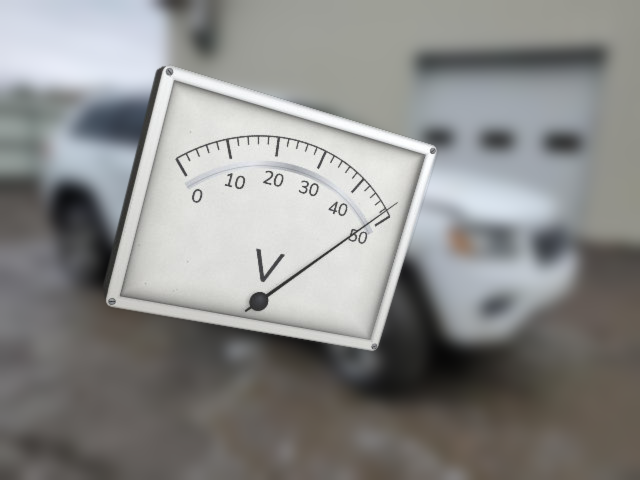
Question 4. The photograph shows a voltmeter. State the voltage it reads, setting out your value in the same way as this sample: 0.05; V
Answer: 48; V
